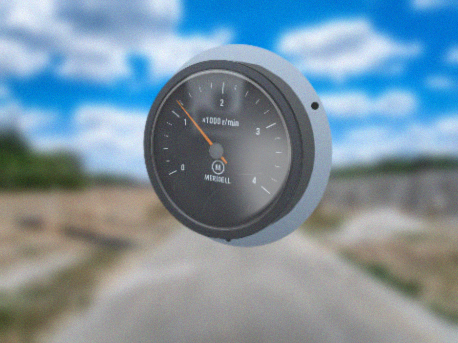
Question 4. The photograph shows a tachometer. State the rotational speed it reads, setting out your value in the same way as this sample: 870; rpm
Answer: 1200; rpm
